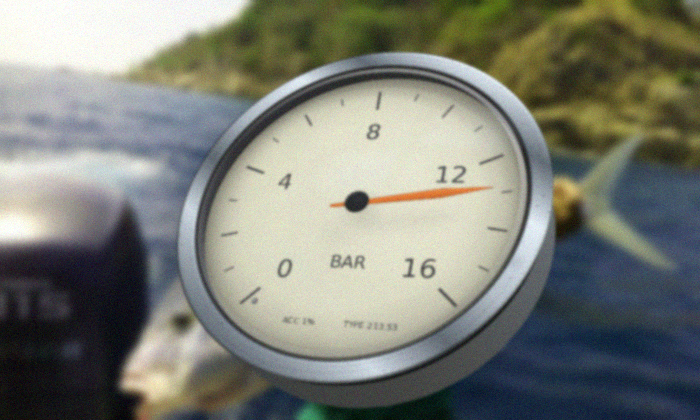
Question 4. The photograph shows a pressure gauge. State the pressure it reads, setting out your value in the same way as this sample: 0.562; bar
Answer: 13; bar
